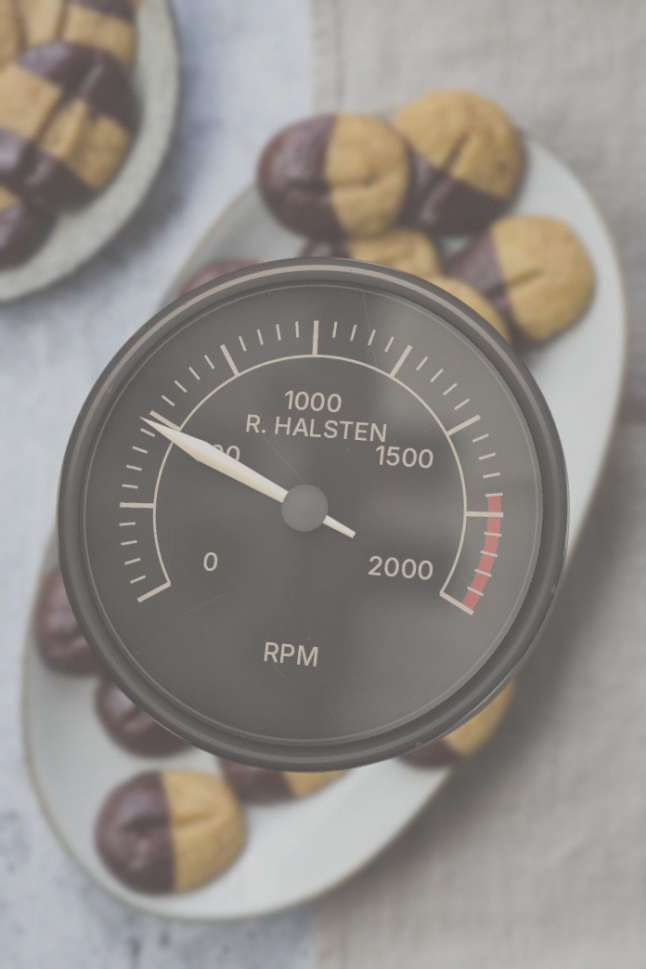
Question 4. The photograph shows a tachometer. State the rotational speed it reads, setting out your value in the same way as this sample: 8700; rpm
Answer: 475; rpm
